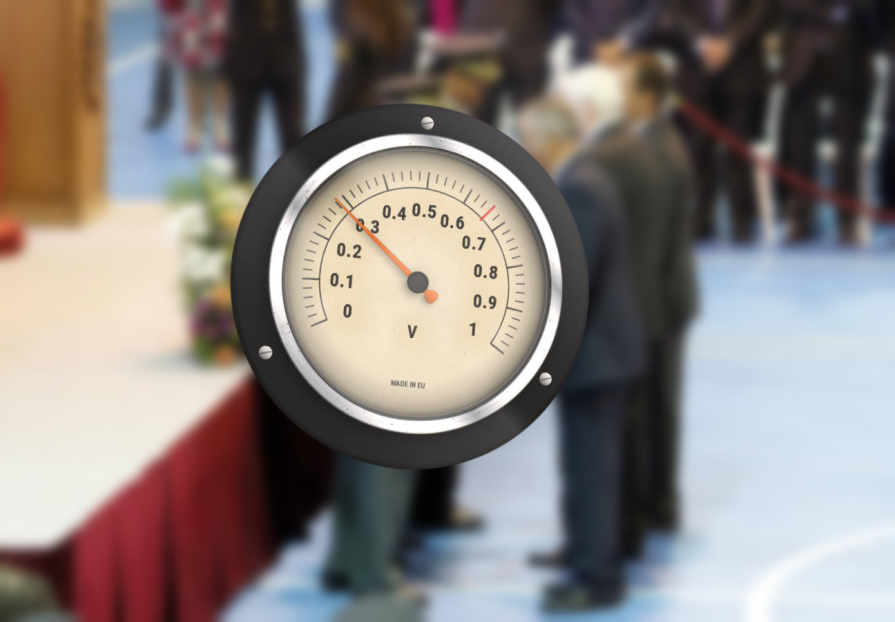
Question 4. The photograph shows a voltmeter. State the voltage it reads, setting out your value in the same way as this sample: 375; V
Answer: 0.28; V
